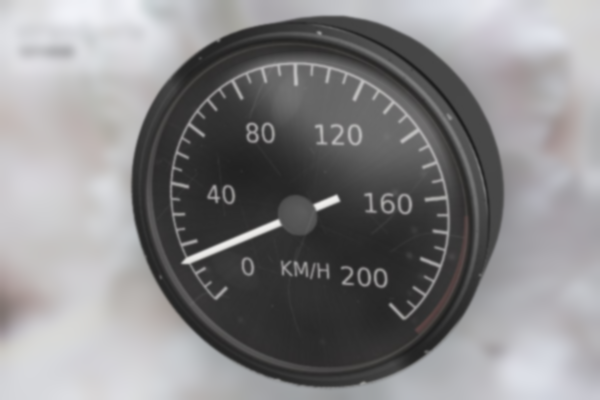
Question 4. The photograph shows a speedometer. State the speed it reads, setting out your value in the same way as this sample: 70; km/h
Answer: 15; km/h
